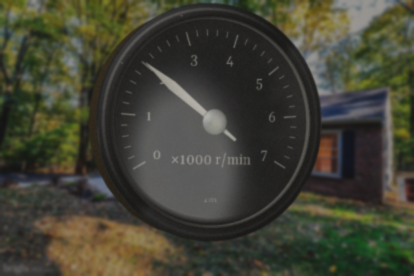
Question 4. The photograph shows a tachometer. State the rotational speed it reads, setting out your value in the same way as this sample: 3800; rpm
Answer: 2000; rpm
